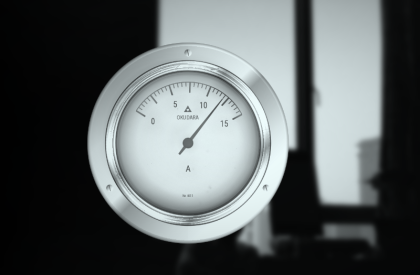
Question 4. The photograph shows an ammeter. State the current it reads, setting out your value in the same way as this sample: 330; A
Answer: 12; A
